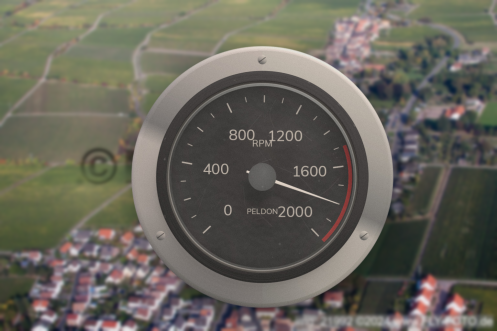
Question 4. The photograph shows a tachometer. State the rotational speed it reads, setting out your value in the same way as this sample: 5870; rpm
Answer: 1800; rpm
